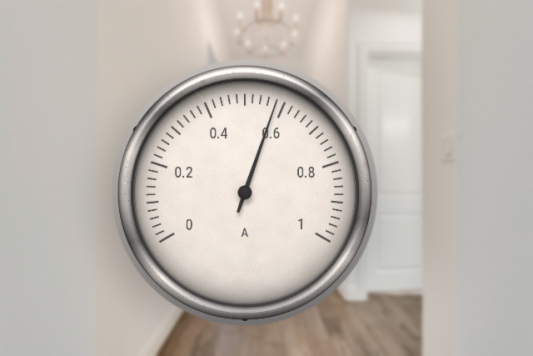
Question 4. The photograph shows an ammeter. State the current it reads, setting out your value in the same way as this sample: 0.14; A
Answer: 0.58; A
